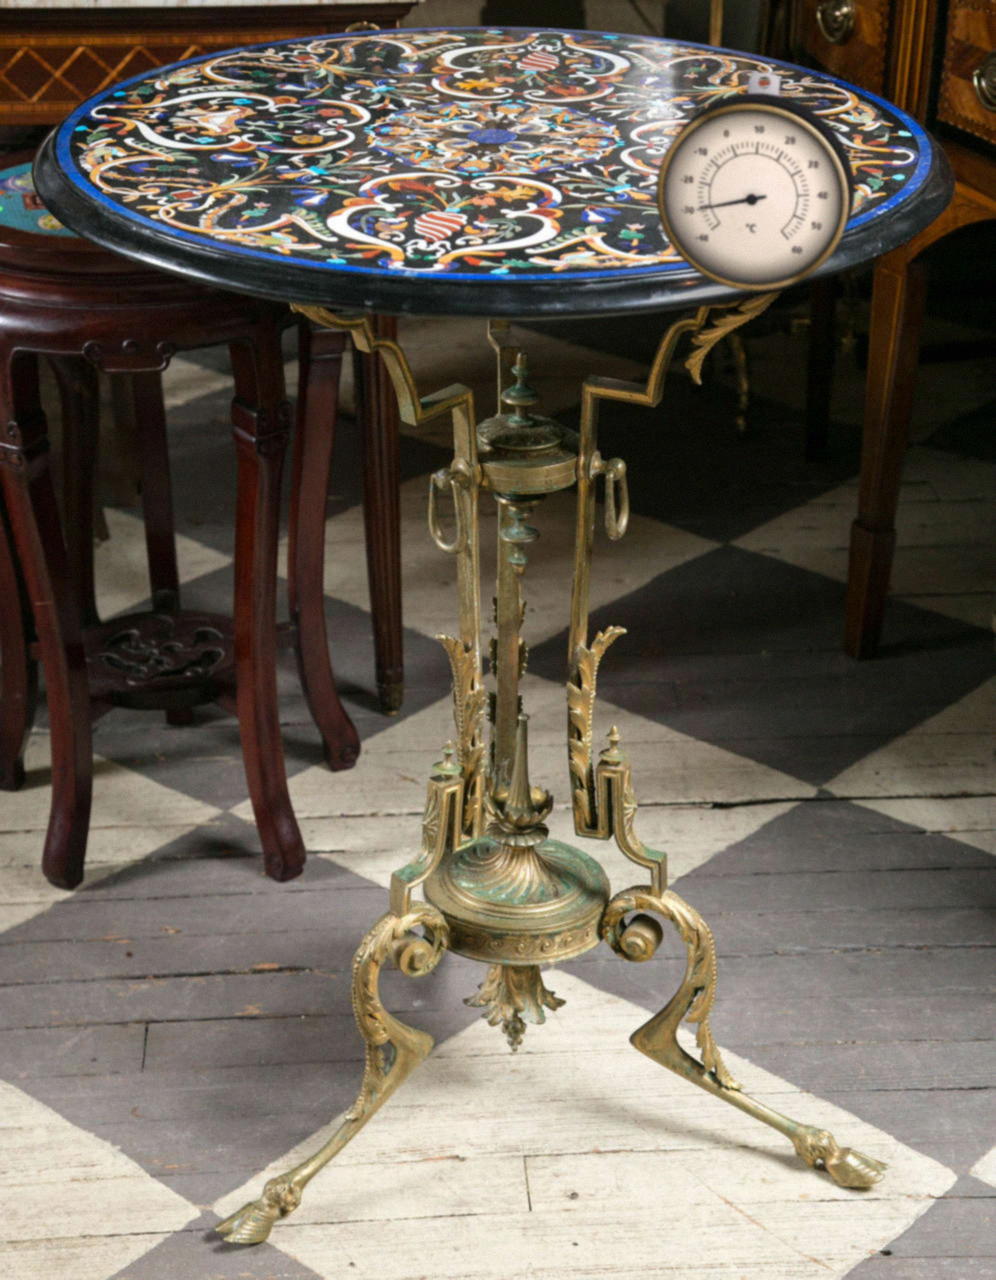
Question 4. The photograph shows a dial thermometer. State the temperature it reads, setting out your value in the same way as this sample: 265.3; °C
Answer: -30; °C
